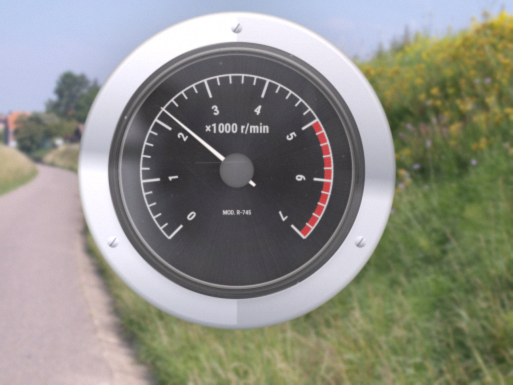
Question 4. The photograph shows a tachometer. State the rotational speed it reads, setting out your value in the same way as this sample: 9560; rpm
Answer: 2200; rpm
